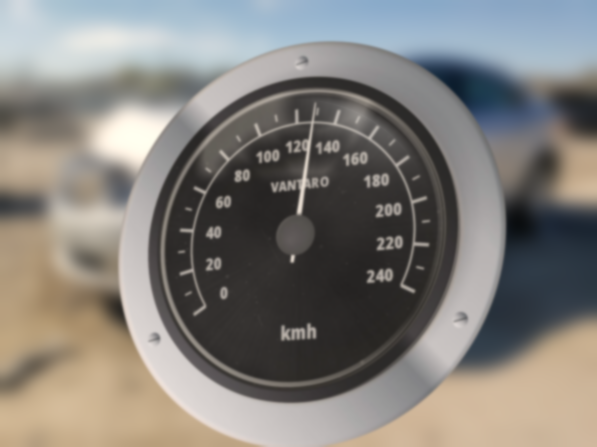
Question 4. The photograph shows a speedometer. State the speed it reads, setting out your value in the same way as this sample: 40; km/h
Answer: 130; km/h
